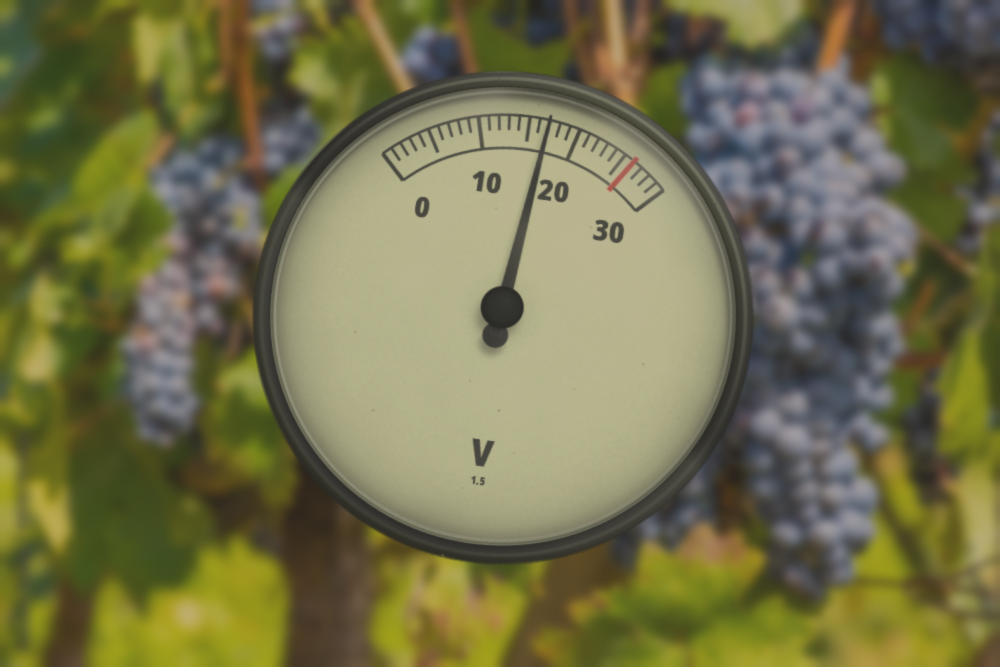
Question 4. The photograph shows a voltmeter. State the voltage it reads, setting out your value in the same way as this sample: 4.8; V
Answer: 17; V
